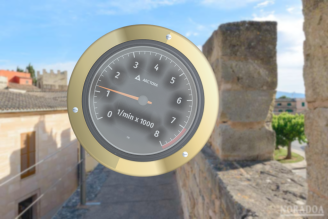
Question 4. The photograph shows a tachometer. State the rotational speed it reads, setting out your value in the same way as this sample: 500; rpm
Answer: 1200; rpm
